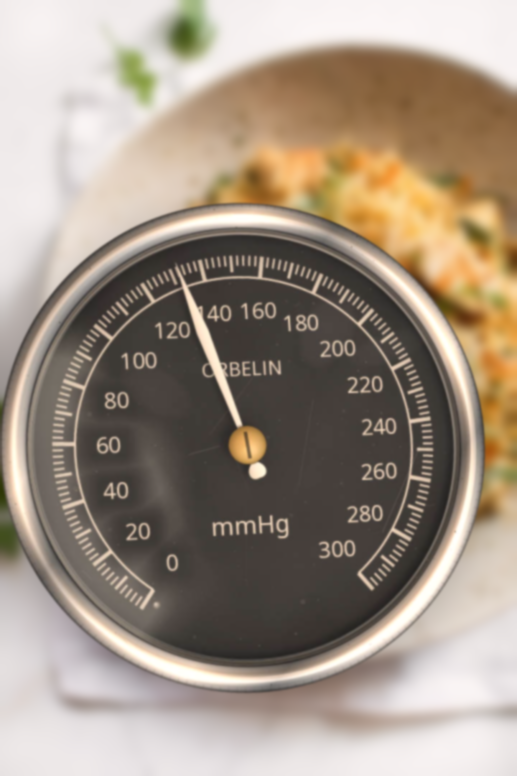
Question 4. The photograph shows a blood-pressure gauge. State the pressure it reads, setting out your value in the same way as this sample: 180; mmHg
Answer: 132; mmHg
